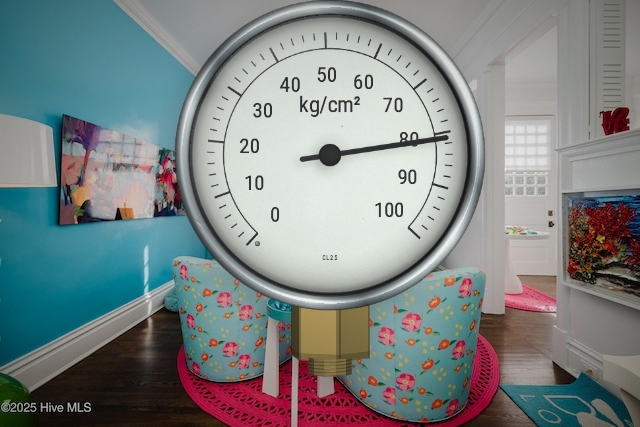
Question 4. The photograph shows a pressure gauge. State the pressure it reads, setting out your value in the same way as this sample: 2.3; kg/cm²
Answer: 81; kg/cm²
